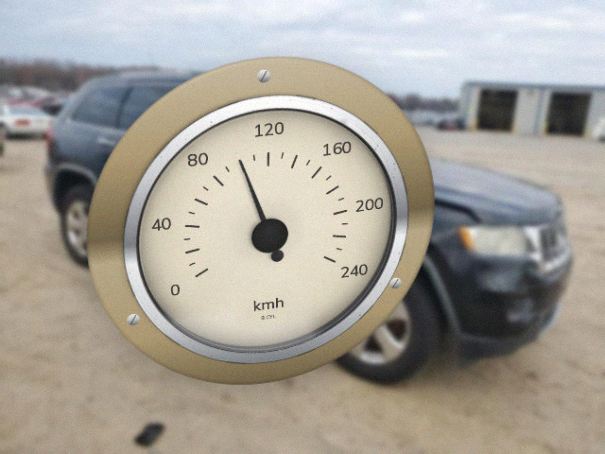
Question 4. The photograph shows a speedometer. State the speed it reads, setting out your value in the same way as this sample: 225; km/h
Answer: 100; km/h
